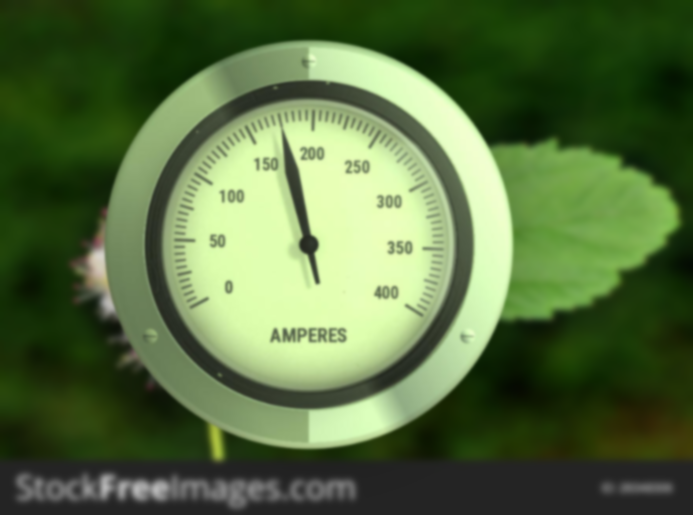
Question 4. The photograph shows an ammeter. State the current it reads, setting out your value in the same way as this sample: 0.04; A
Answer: 175; A
